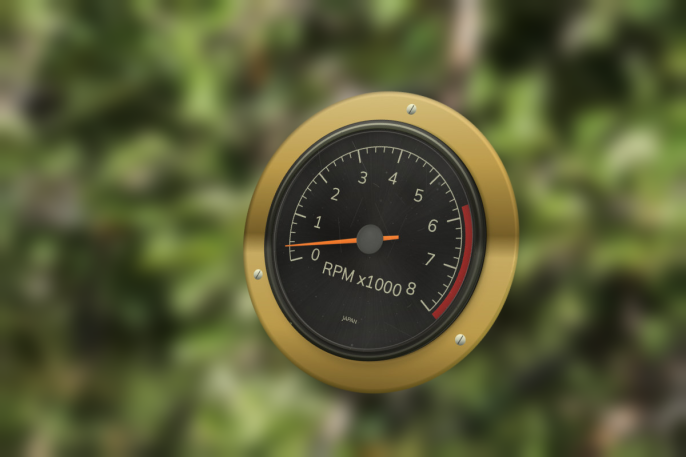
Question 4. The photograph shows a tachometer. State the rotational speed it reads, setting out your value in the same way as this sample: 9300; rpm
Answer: 300; rpm
